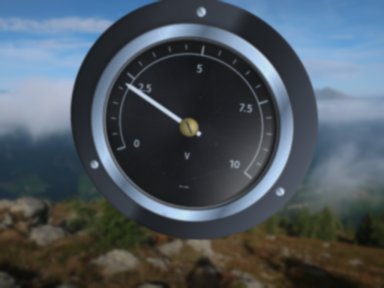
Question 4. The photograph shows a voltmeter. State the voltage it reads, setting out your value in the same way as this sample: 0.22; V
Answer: 2.25; V
